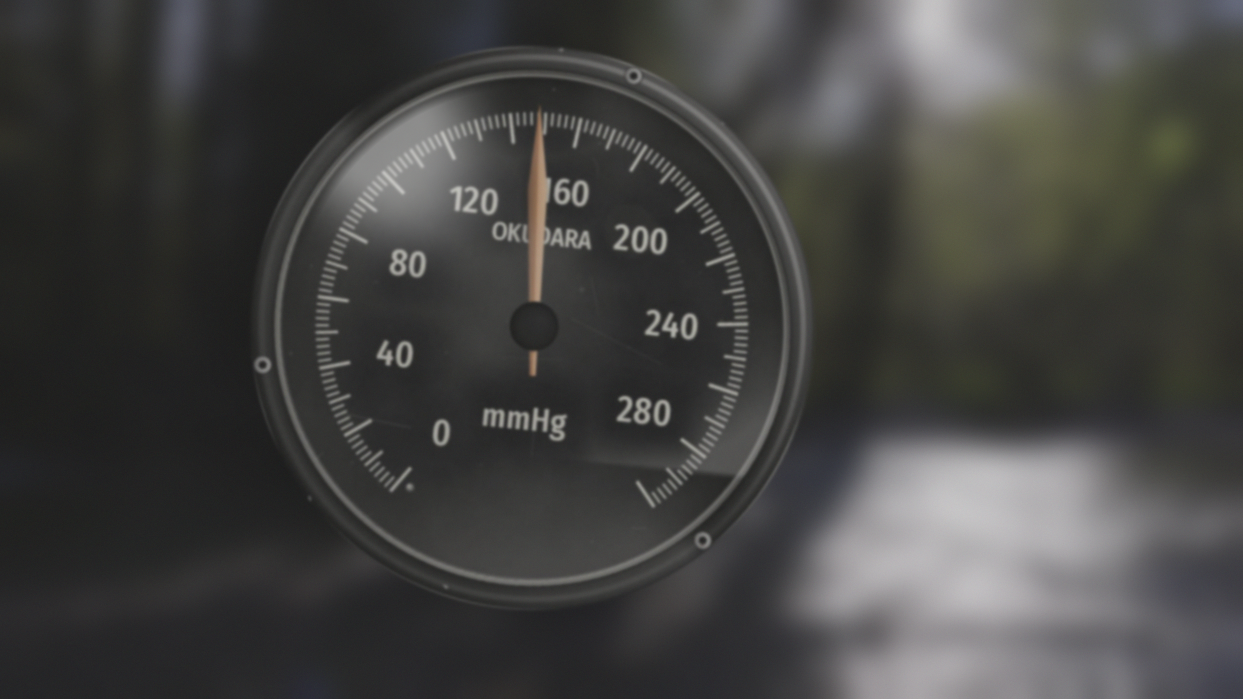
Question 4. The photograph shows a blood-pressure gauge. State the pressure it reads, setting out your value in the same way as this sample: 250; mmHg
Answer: 148; mmHg
